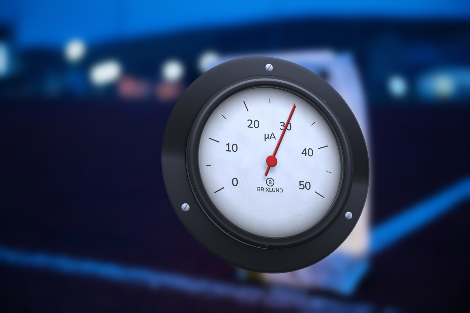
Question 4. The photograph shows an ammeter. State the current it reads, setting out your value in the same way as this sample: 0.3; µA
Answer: 30; µA
